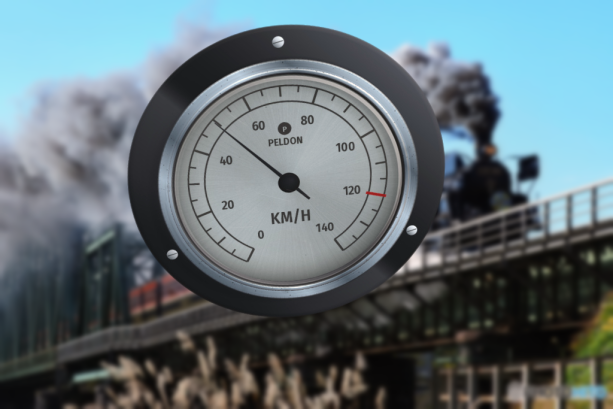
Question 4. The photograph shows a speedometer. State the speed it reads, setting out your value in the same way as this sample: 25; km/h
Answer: 50; km/h
